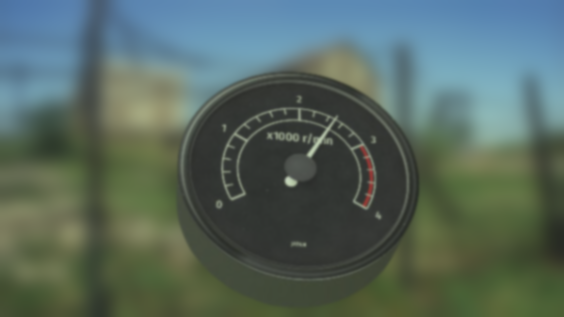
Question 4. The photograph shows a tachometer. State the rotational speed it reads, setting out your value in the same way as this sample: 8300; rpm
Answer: 2500; rpm
